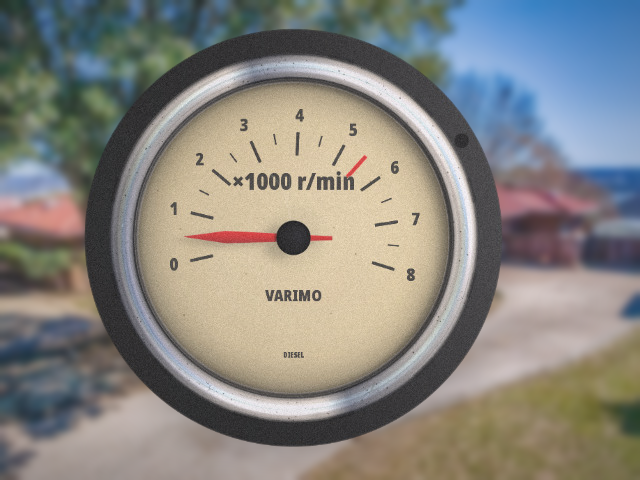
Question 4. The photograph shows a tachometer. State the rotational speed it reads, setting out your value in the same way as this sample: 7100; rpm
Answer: 500; rpm
